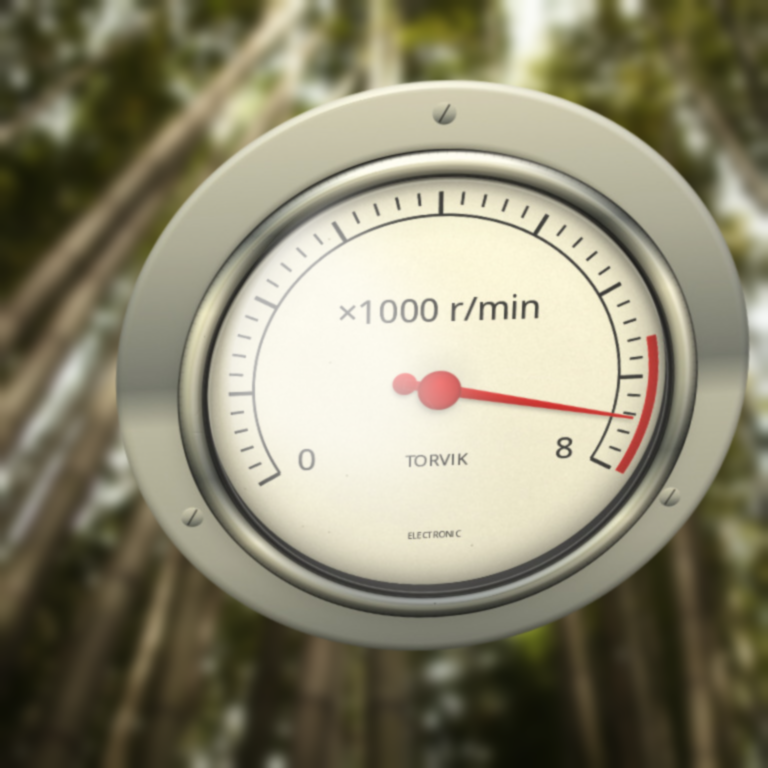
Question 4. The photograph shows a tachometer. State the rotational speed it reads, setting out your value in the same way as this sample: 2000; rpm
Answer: 7400; rpm
